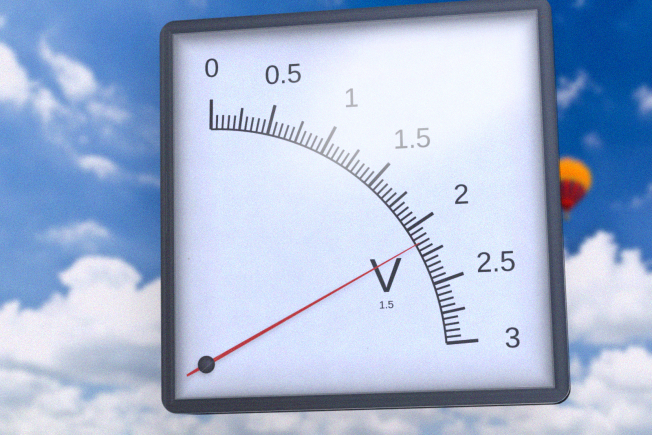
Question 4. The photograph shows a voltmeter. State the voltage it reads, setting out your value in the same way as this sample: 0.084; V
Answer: 2.15; V
